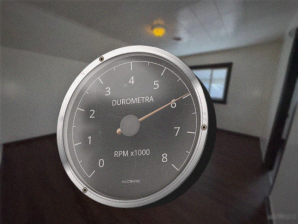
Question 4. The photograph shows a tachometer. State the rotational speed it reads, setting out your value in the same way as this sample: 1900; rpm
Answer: 6000; rpm
